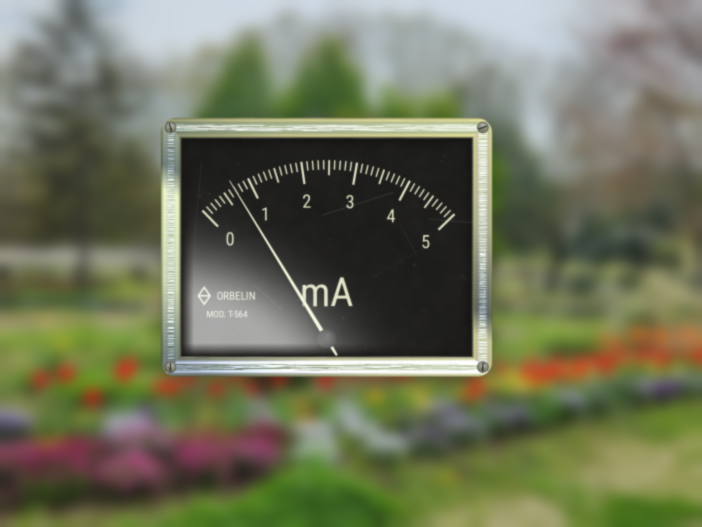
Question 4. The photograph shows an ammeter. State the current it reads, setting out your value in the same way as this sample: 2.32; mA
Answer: 0.7; mA
